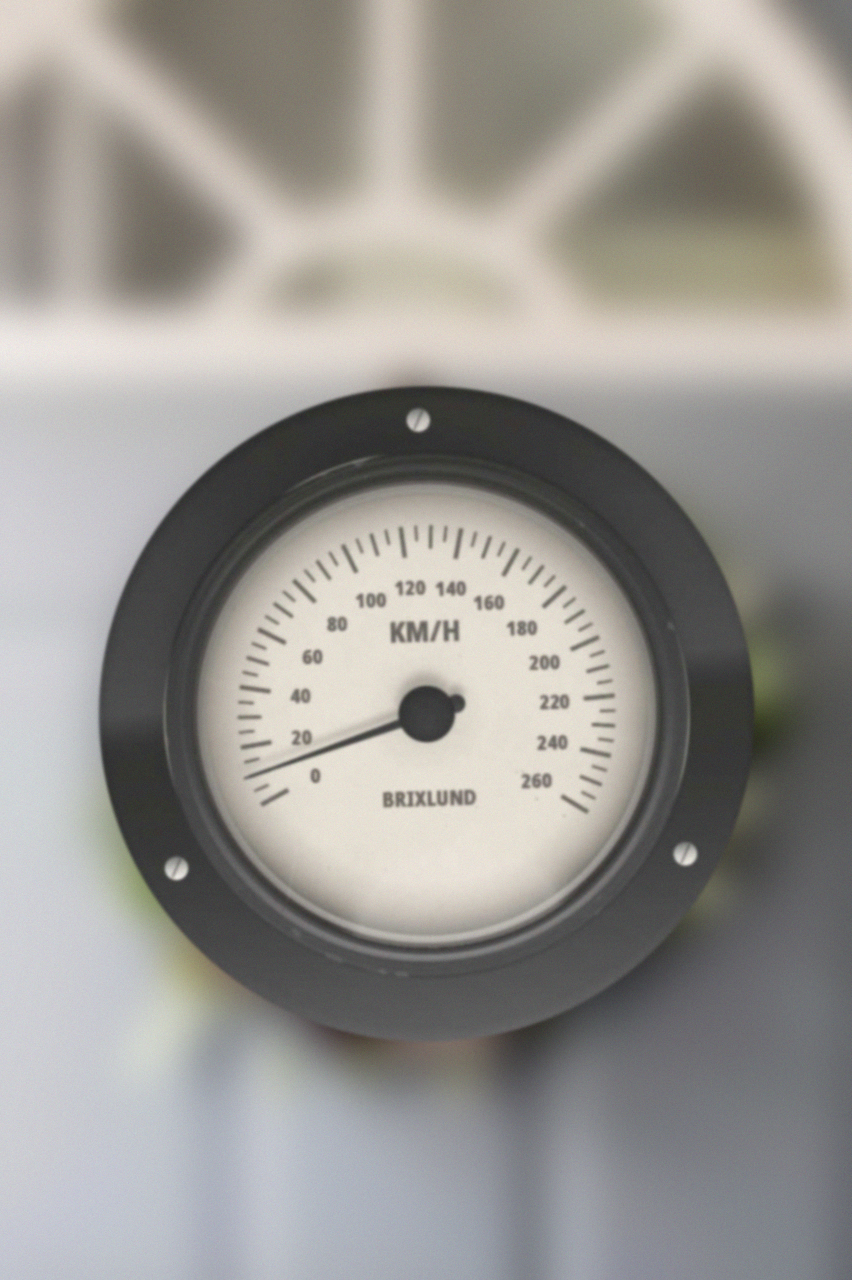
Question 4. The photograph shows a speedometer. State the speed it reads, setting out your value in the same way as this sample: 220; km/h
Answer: 10; km/h
